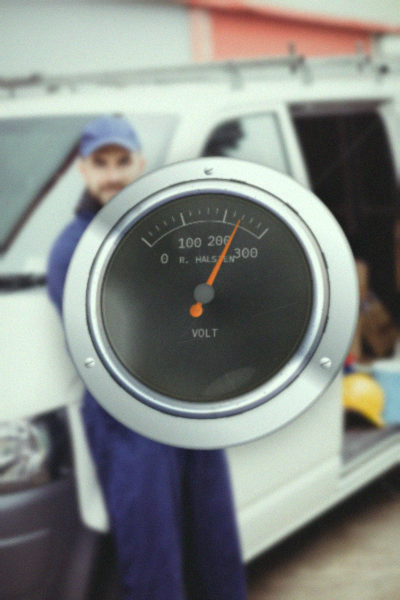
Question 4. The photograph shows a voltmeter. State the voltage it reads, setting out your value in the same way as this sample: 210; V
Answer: 240; V
